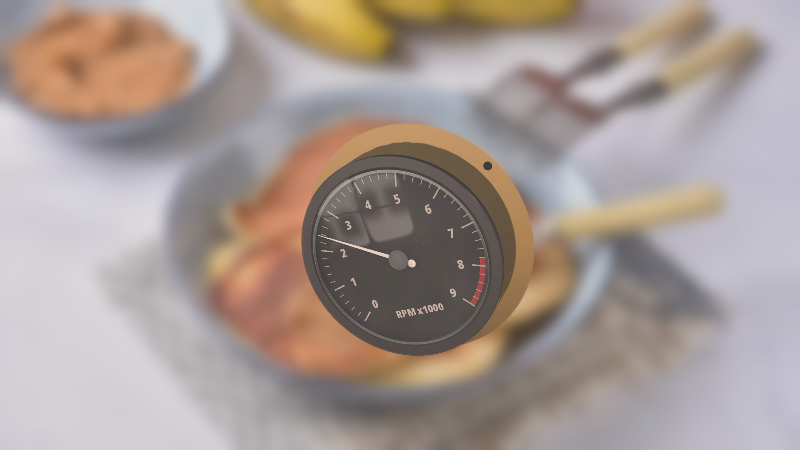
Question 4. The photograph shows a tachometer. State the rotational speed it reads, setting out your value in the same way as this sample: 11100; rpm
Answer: 2400; rpm
